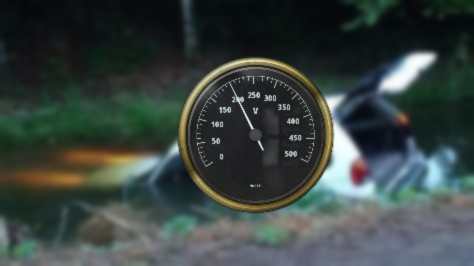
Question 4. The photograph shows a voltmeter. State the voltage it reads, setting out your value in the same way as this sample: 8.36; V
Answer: 200; V
